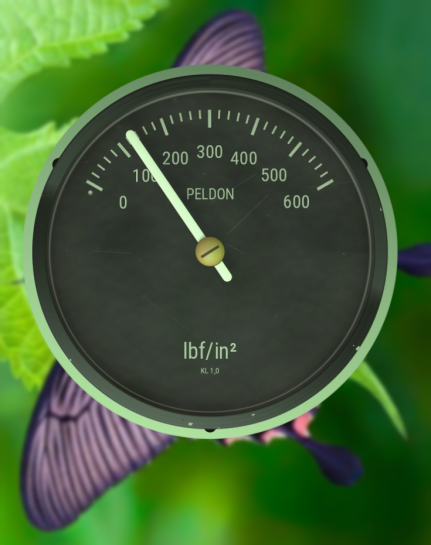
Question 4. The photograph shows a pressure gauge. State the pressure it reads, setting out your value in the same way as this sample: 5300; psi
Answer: 130; psi
